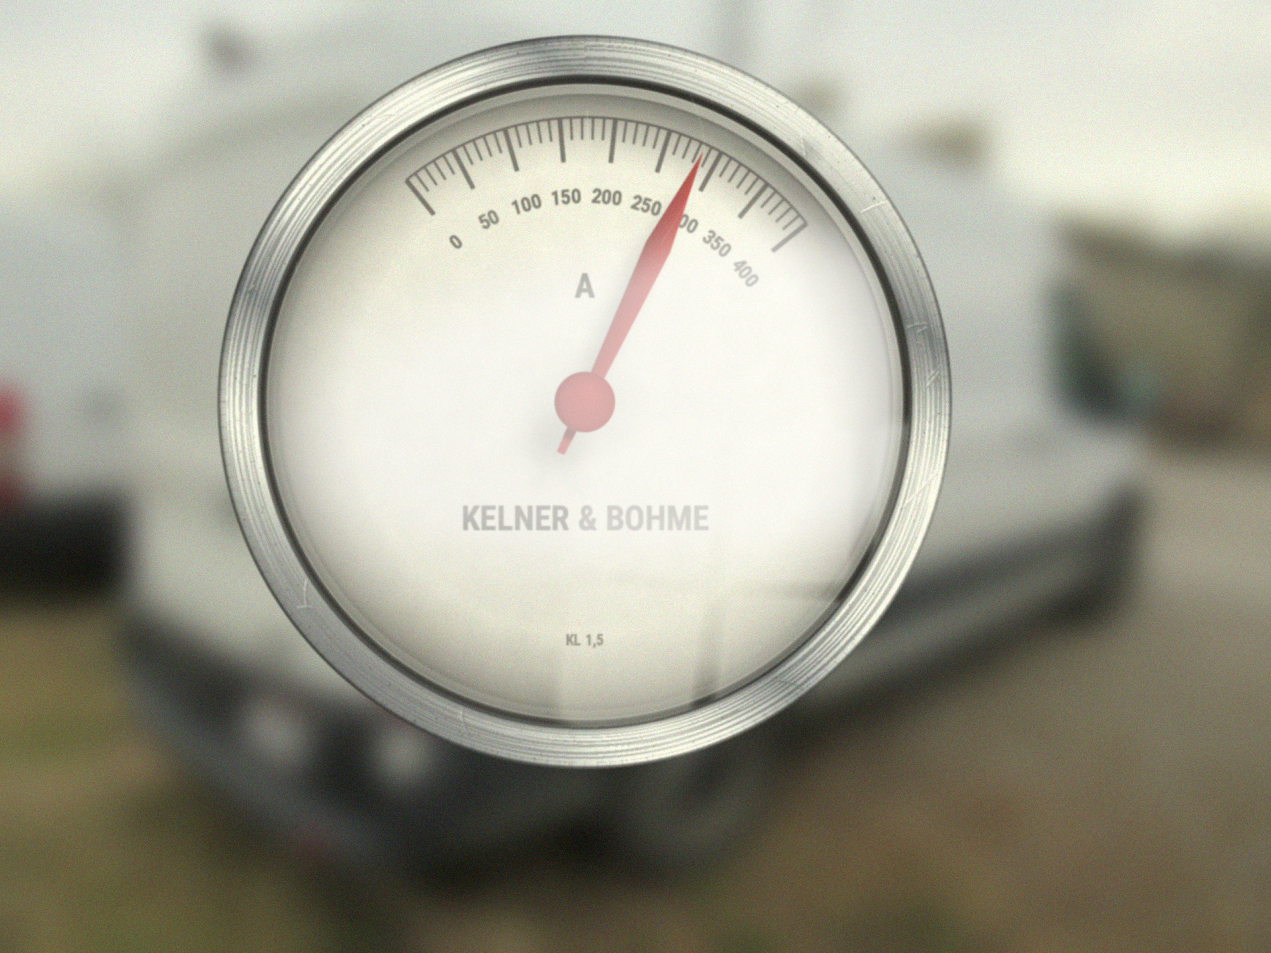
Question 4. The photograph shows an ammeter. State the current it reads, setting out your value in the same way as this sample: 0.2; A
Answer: 285; A
